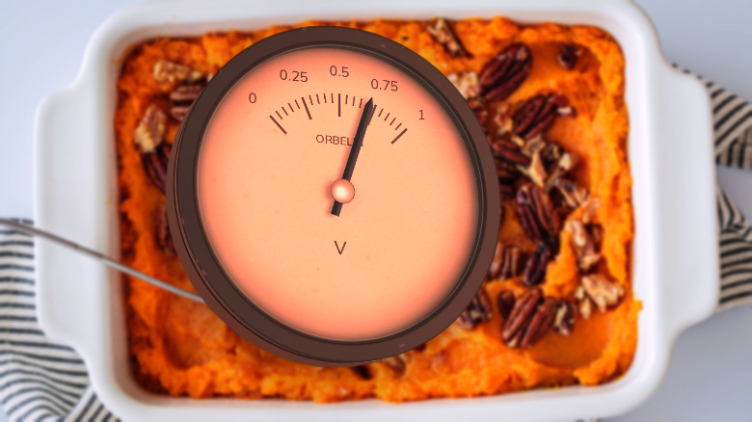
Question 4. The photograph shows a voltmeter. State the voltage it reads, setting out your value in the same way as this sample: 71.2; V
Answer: 0.7; V
